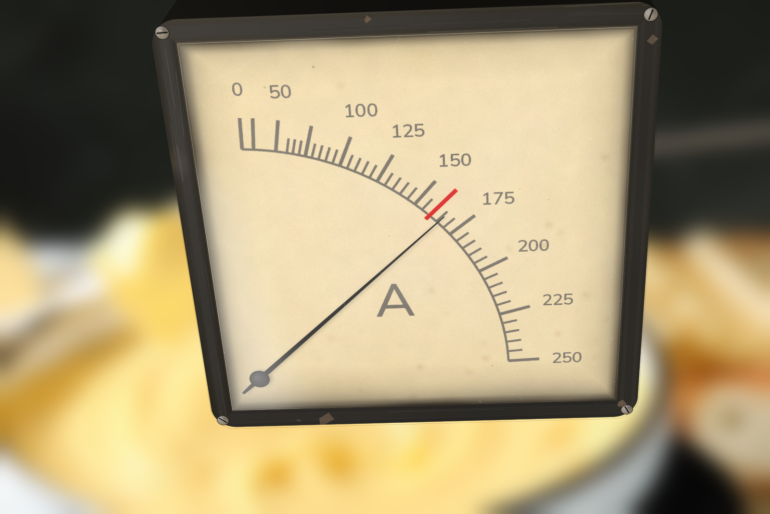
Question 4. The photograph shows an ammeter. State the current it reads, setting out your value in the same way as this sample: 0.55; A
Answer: 165; A
